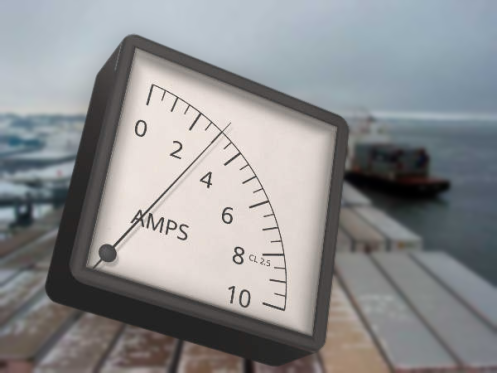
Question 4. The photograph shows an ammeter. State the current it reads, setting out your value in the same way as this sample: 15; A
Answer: 3; A
